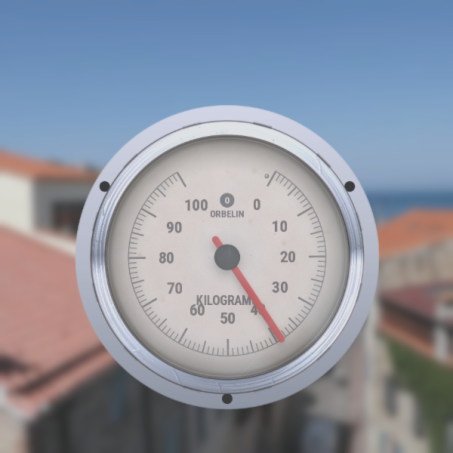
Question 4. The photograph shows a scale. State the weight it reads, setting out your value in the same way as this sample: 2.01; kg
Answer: 39; kg
